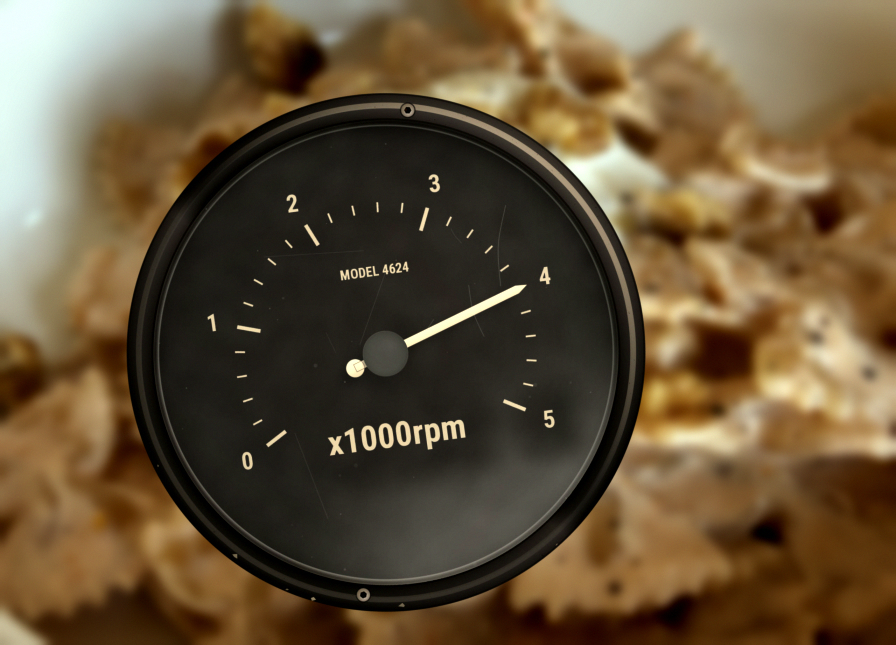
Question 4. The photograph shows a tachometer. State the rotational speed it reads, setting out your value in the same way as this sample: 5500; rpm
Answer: 4000; rpm
